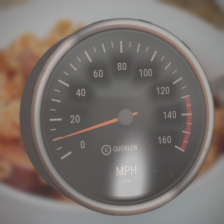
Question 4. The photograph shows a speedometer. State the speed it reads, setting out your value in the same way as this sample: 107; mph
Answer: 10; mph
